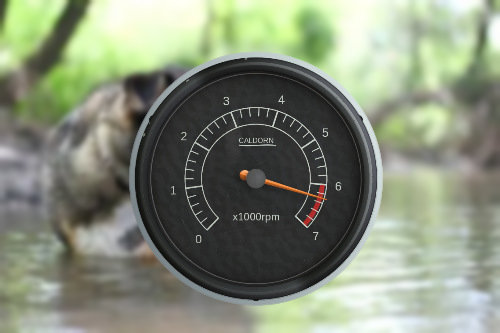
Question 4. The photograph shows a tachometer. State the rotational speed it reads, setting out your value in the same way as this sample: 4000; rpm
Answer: 6300; rpm
